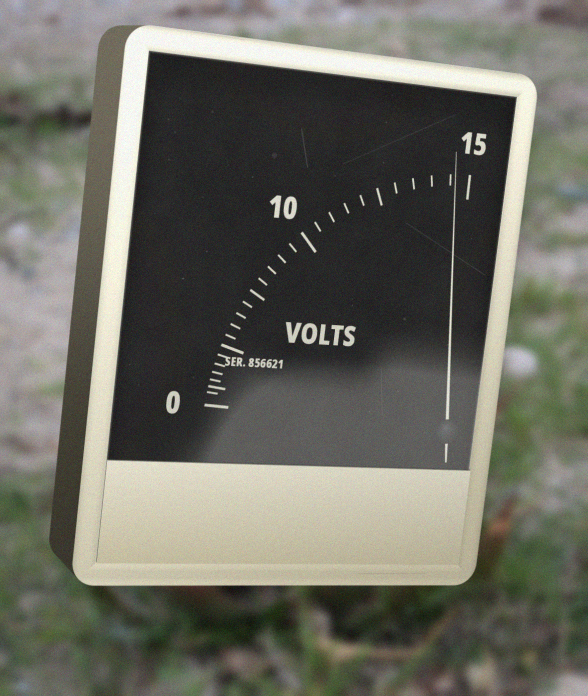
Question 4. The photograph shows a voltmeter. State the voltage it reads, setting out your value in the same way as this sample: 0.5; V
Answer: 14.5; V
